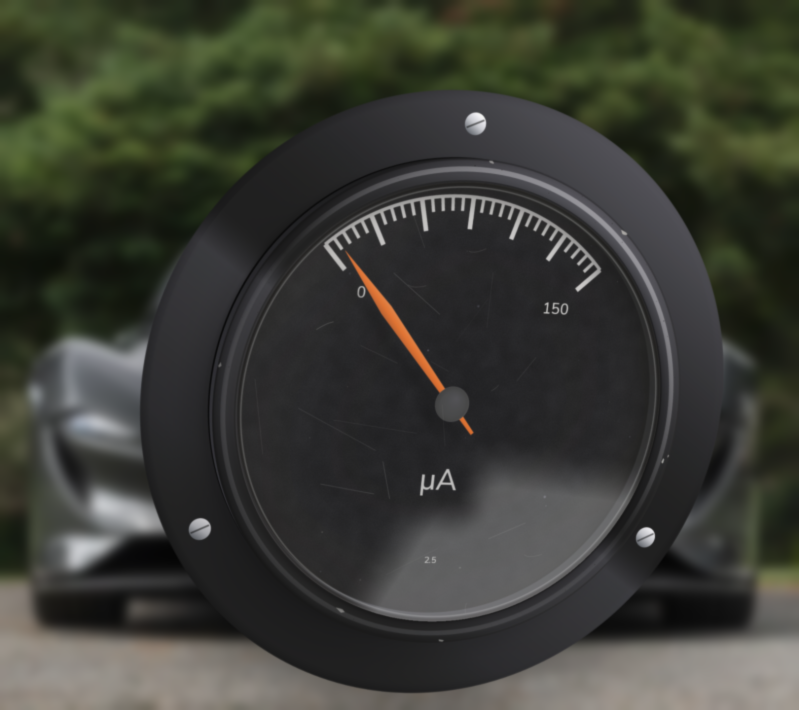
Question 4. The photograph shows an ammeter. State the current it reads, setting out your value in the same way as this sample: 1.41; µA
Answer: 5; µA
